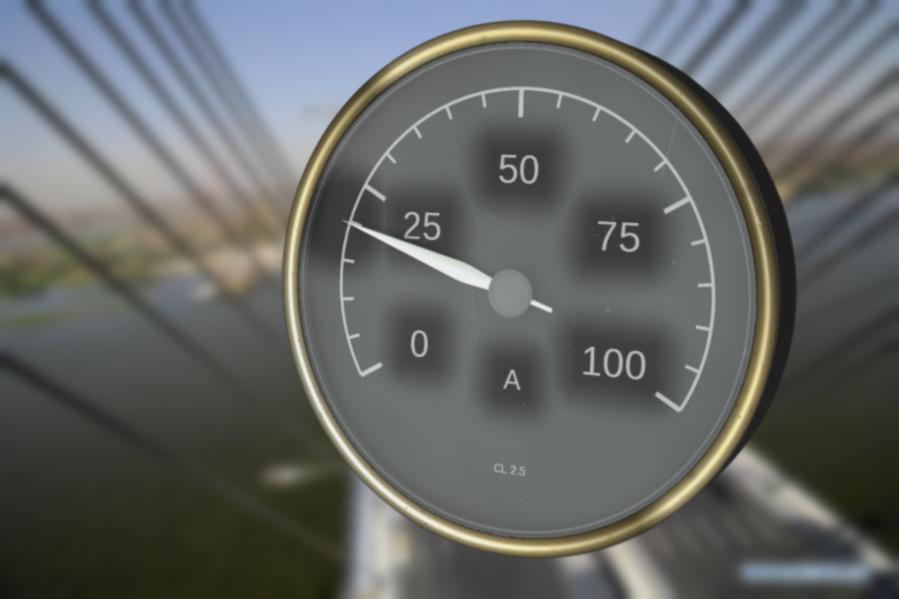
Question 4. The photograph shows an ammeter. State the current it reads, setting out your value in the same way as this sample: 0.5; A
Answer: 20; A
